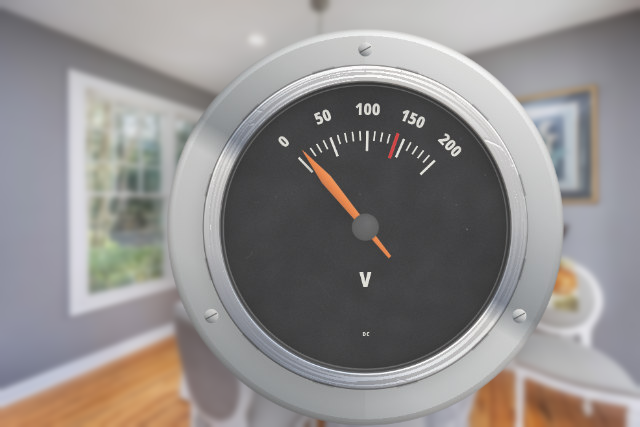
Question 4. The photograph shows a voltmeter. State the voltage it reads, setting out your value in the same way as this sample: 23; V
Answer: 10; V
